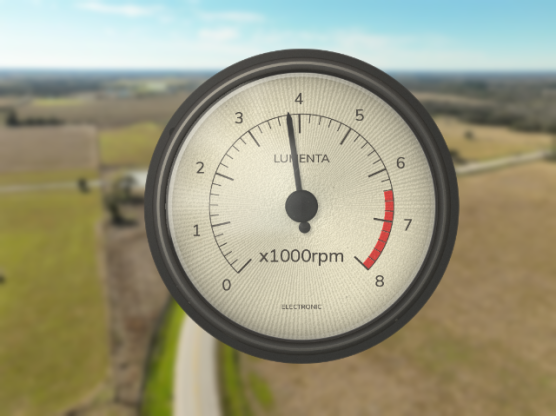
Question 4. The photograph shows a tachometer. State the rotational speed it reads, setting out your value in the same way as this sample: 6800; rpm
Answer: 3800; rpm
